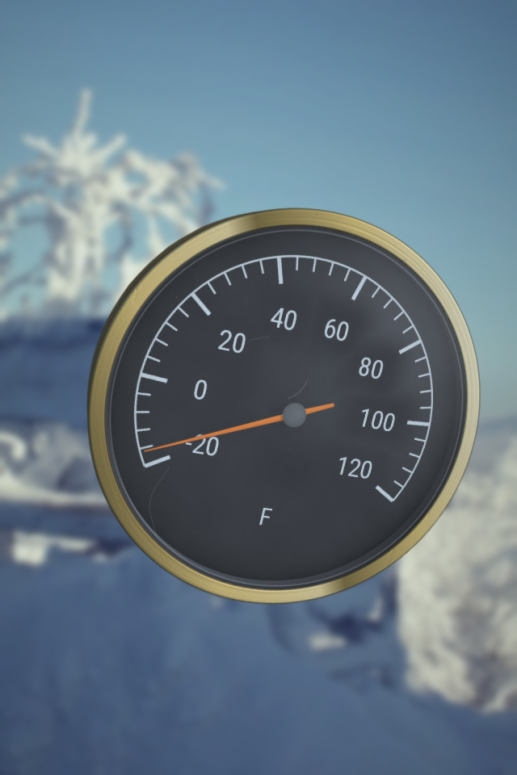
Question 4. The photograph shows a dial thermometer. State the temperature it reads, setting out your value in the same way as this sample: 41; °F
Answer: -16; °F
